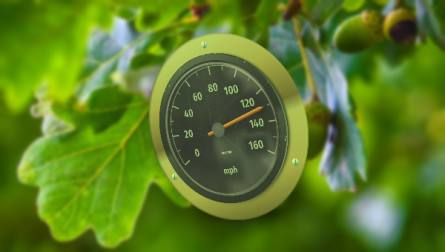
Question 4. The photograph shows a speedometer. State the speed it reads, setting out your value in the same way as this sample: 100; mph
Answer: 130; mph
